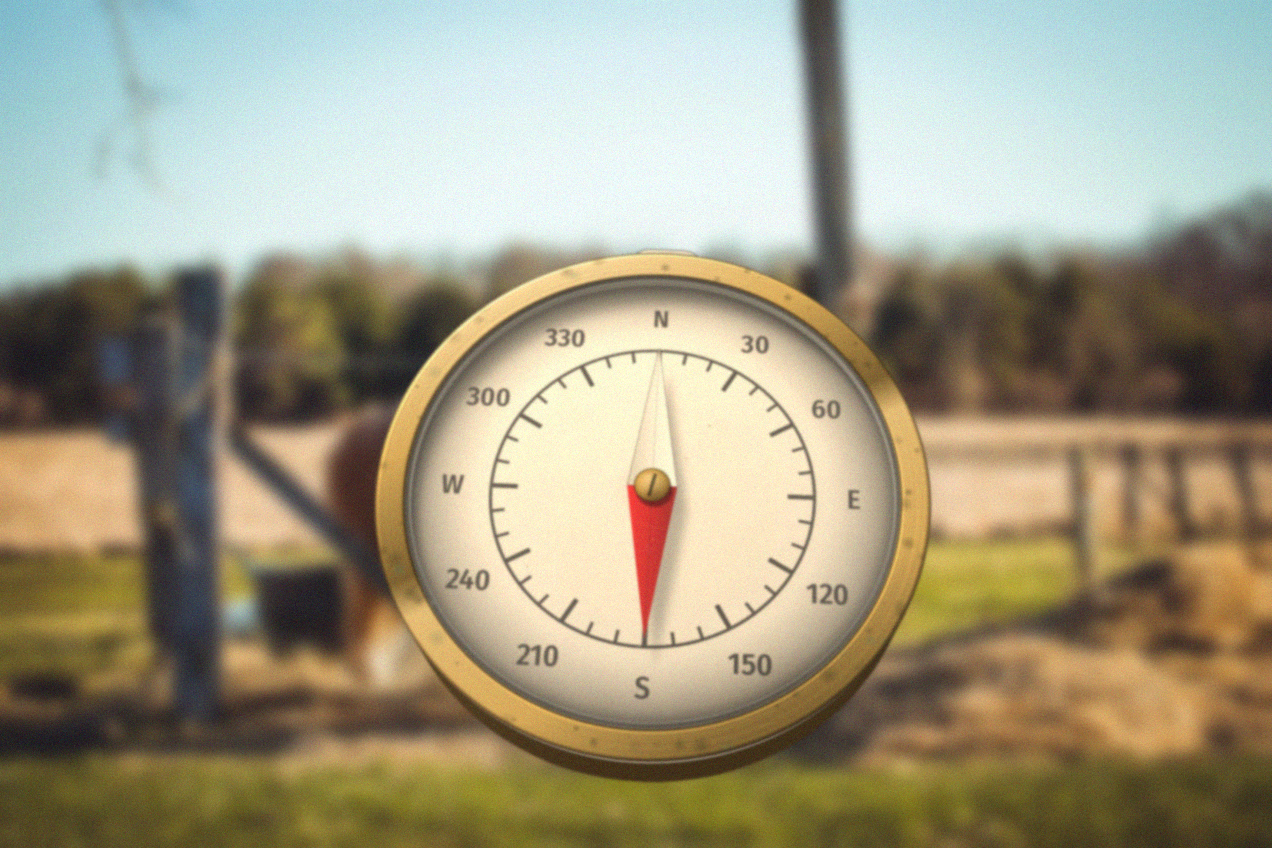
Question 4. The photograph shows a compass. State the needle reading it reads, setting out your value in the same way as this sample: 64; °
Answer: 180; °
